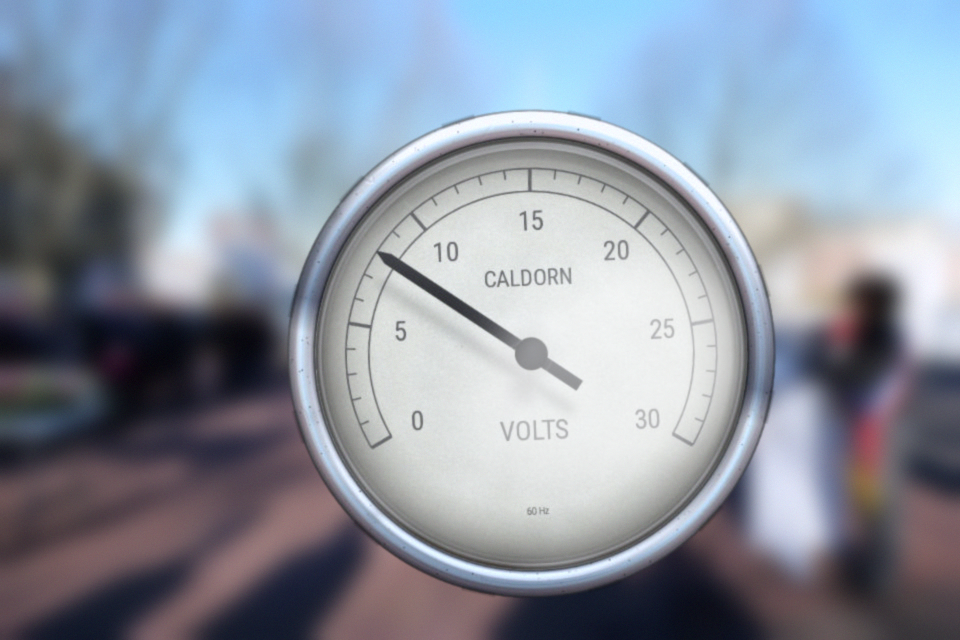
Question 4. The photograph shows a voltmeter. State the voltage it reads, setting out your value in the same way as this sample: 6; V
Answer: 8; V
